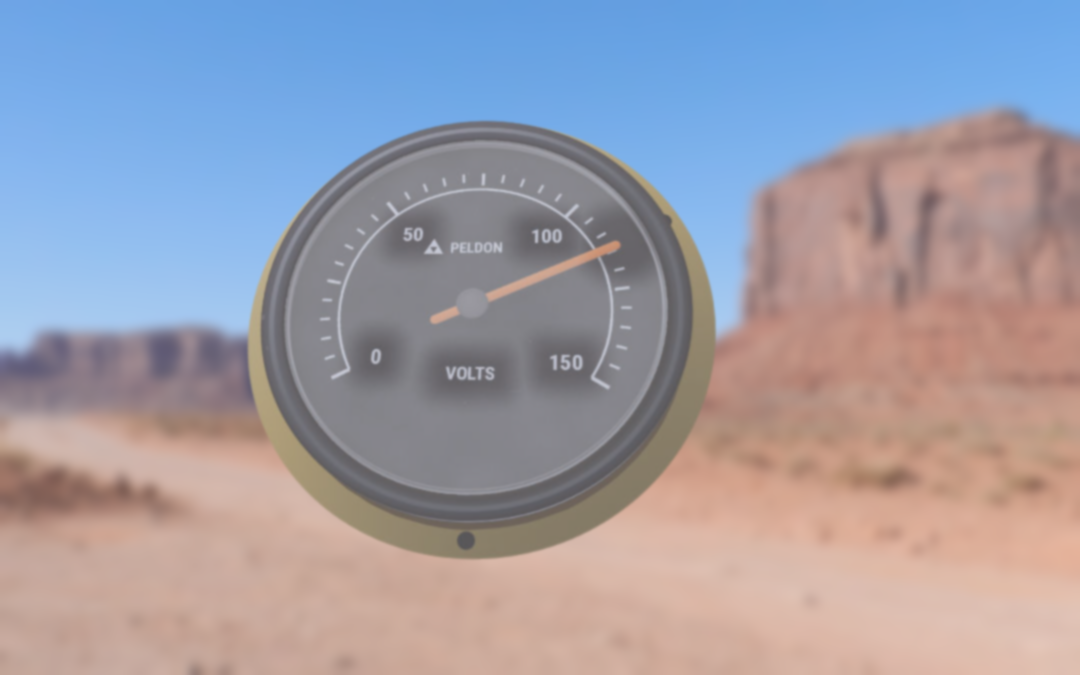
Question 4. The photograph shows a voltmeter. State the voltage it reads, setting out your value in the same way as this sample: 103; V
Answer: 115; V
